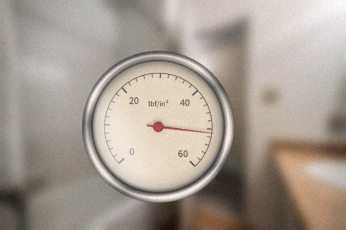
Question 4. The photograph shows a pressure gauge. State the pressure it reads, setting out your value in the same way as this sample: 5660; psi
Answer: 51; psi
